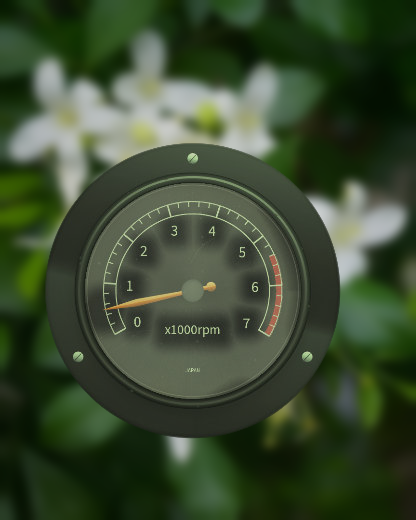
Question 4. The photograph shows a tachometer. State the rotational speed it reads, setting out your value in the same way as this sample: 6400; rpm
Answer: 500; rpm
